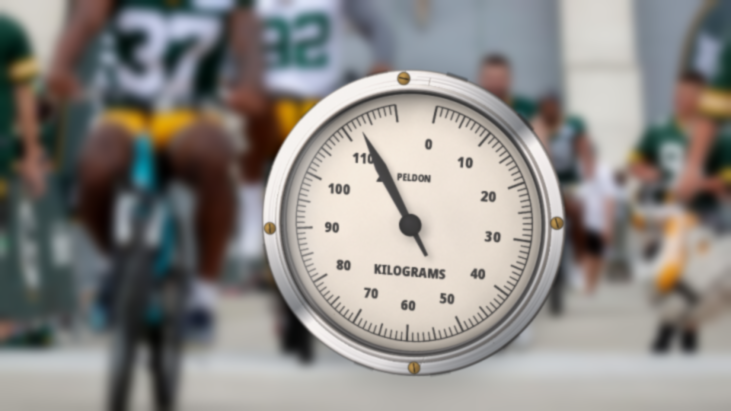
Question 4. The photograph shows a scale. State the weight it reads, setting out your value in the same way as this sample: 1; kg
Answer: 113; kg
